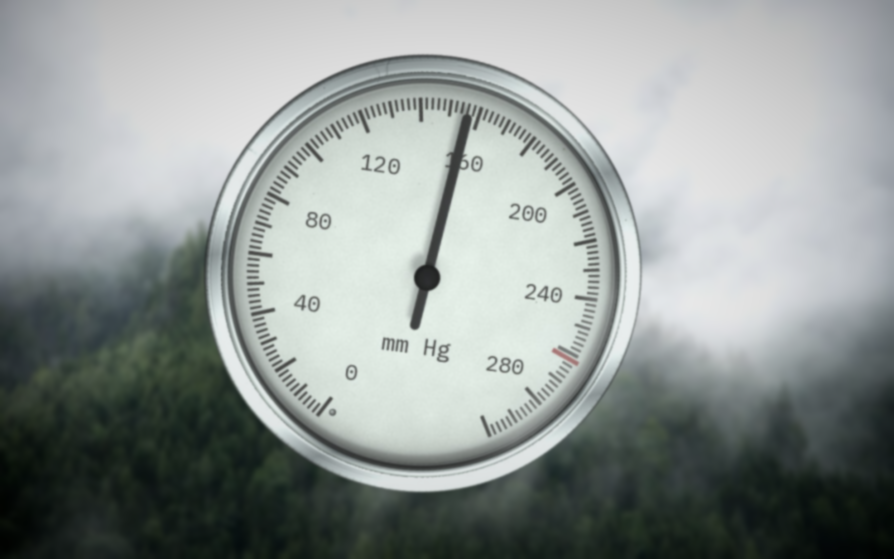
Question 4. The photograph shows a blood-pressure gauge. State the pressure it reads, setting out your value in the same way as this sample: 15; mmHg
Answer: 156; mmHg
